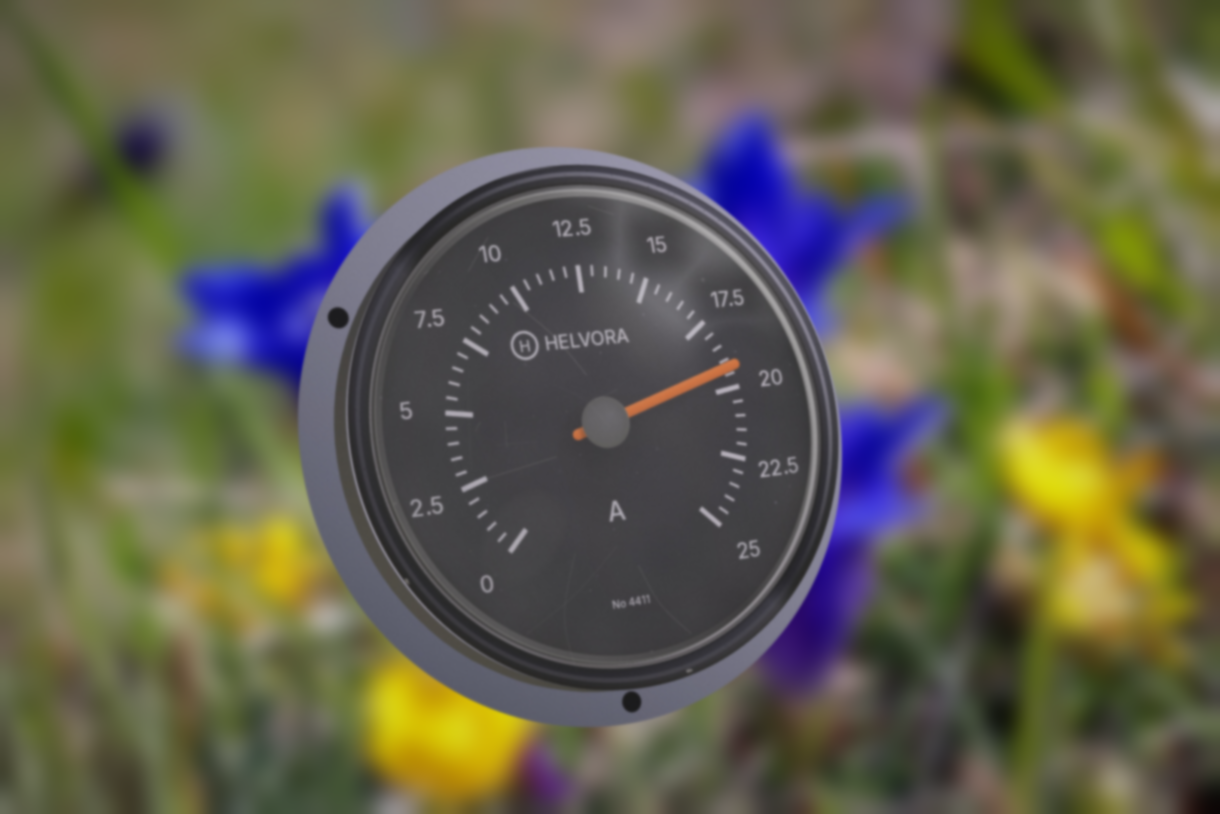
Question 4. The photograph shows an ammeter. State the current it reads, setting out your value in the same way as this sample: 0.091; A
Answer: 19.25; A
